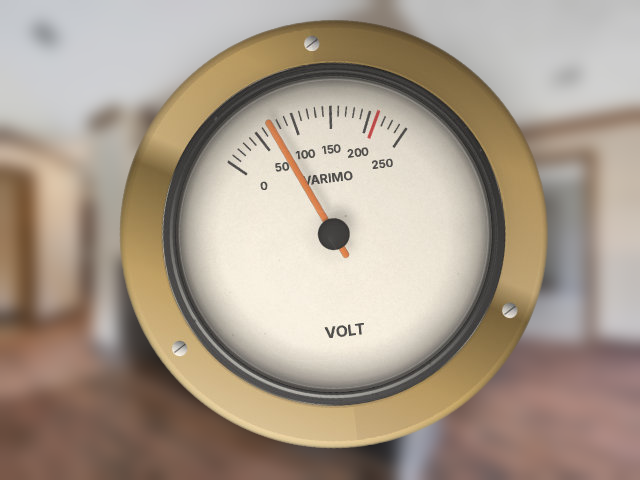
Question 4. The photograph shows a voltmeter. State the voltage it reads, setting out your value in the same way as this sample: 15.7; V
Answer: 70; V
